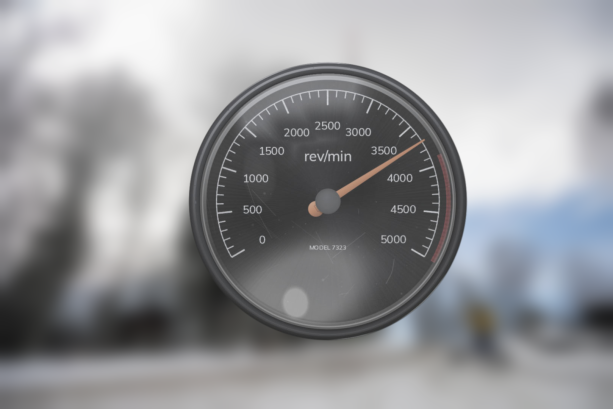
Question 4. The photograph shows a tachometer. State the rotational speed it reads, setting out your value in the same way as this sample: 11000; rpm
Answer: 3700; rpm
